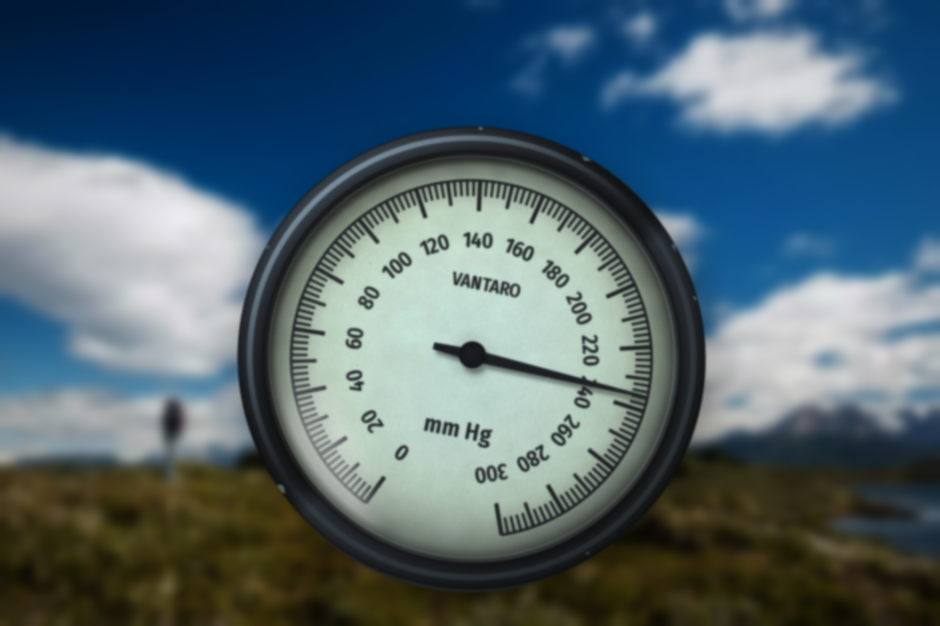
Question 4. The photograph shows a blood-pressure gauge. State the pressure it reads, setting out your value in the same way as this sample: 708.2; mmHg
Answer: 236; mmHg
